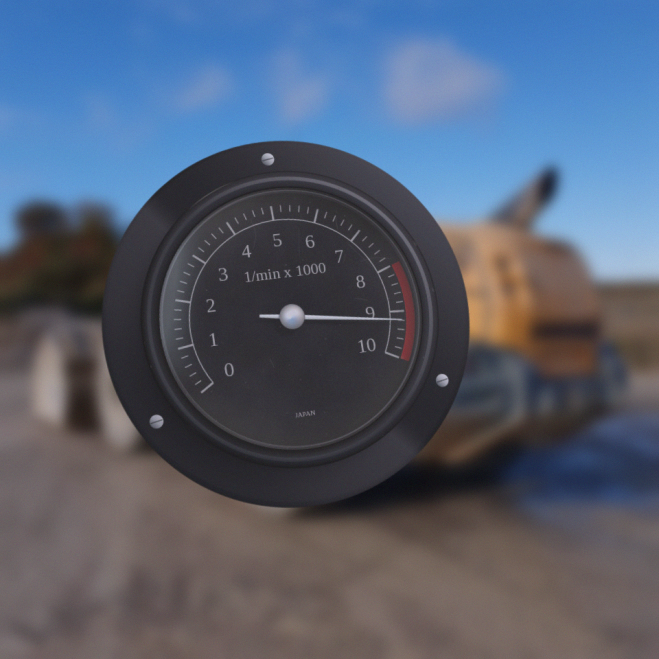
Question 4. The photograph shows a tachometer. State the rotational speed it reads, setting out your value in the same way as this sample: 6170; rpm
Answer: 9200; rpm
